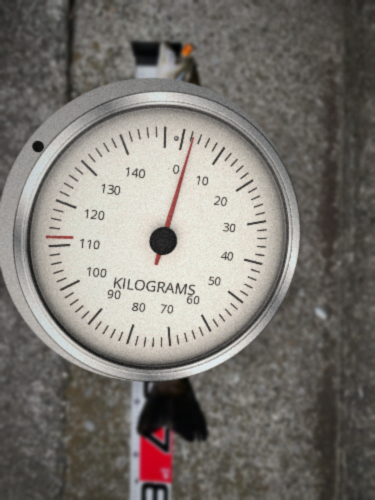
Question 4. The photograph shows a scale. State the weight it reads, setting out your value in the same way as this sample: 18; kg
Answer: 2; kg
